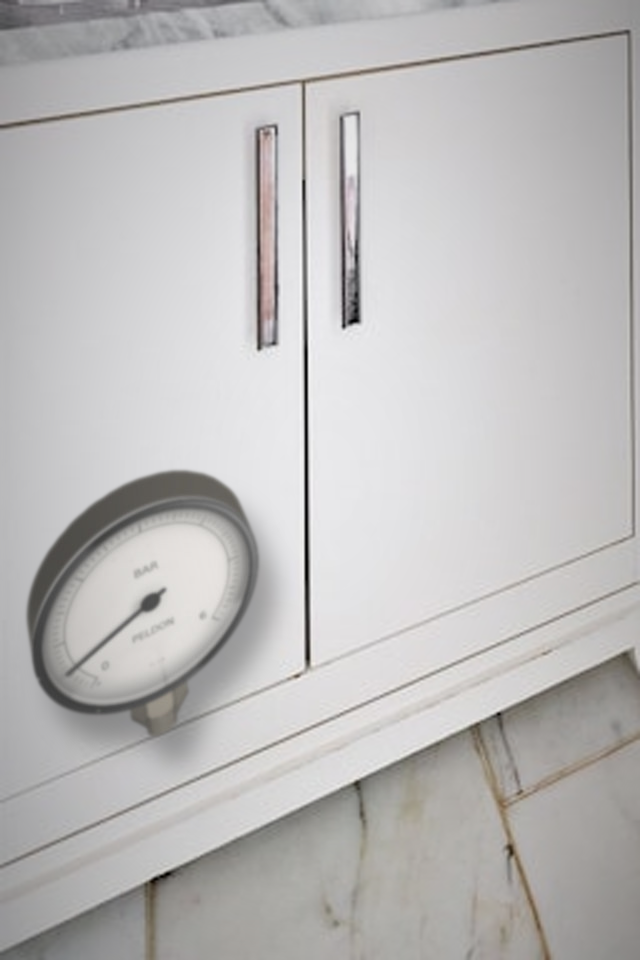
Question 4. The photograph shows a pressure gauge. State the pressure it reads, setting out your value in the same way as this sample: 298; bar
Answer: 0.5; bar
